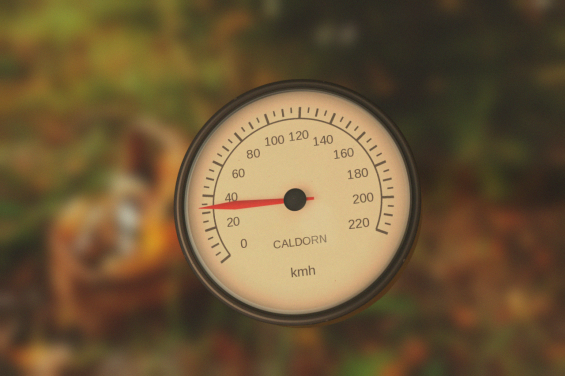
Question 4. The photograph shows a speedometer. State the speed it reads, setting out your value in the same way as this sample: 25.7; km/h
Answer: 32.5; km/h
